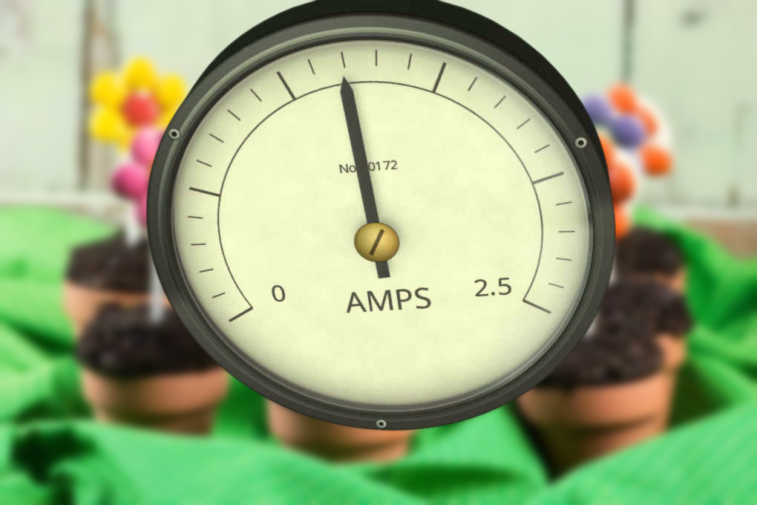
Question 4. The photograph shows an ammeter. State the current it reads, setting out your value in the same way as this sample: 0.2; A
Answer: 1.2; A
